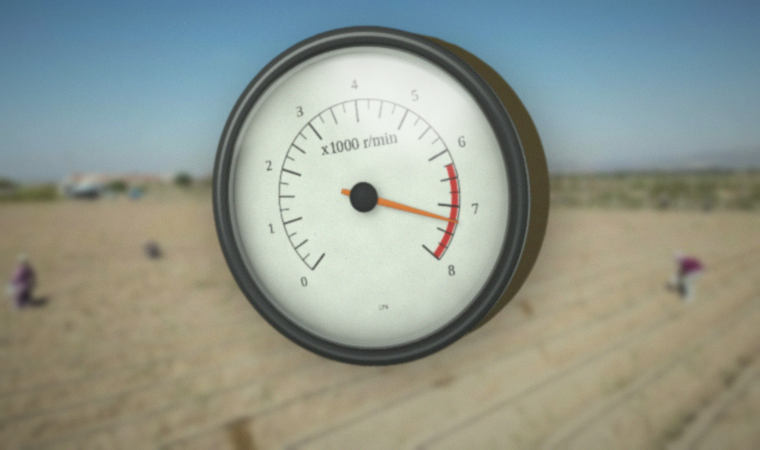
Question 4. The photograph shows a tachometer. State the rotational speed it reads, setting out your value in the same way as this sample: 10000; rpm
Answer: 7250; rpm
